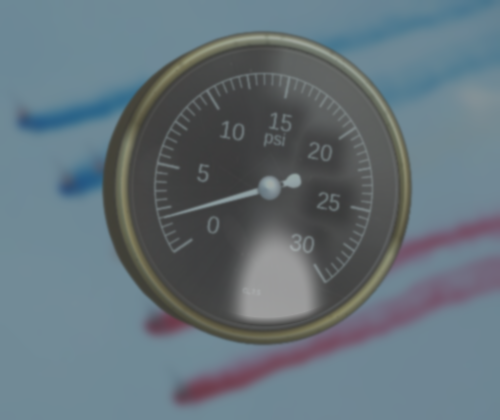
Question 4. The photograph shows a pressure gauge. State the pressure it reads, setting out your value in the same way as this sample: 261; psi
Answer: 2; psi
